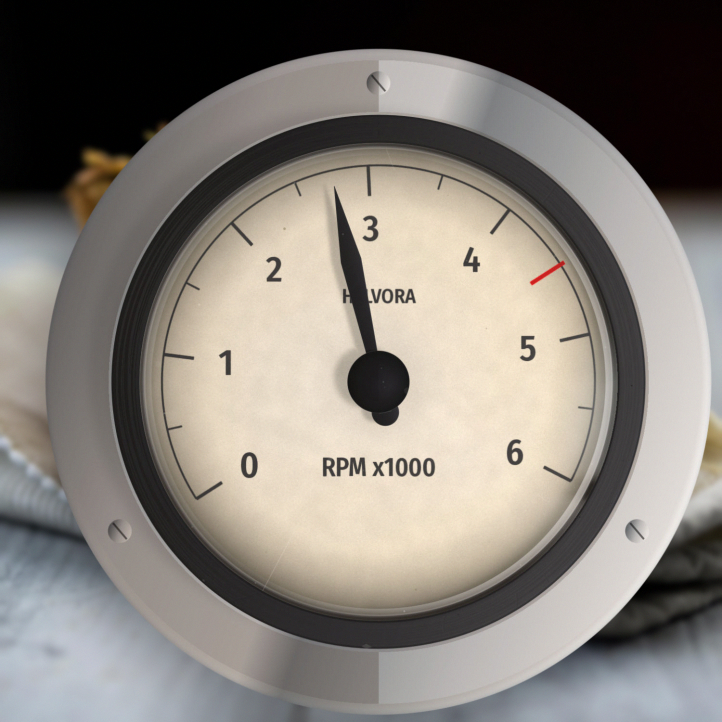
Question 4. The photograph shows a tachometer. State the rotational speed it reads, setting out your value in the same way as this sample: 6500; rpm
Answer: 2750; rpm
